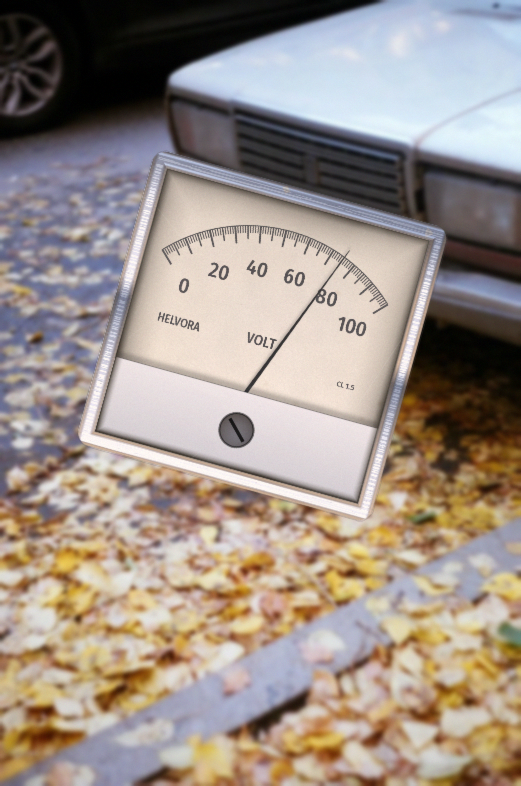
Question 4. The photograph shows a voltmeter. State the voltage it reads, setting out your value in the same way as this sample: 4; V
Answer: 75; V
